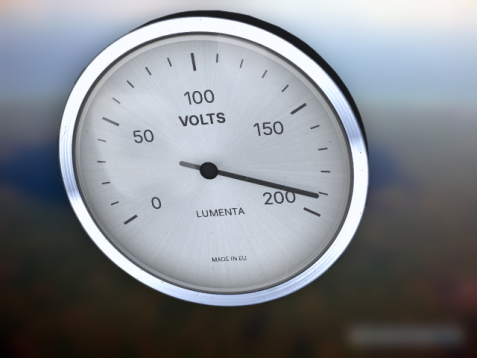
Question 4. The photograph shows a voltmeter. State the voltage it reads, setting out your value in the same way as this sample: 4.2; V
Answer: 190; V
